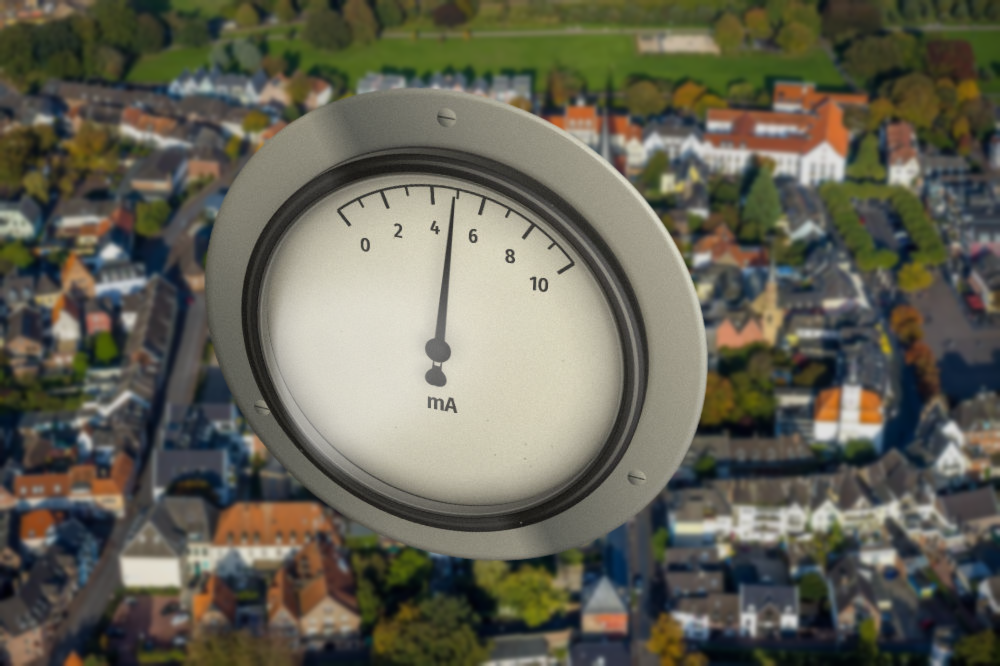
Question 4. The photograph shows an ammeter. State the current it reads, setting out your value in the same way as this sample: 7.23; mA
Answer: 5; mA
